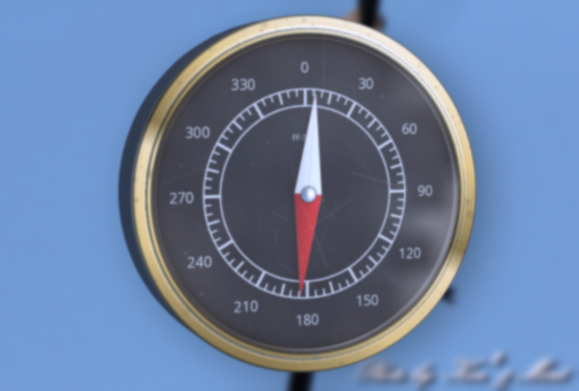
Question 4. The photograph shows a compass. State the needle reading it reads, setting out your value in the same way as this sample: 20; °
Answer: 185; °
